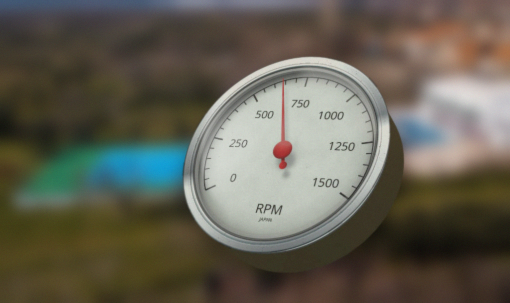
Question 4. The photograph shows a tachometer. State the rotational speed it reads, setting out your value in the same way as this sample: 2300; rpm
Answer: 650; rpm
